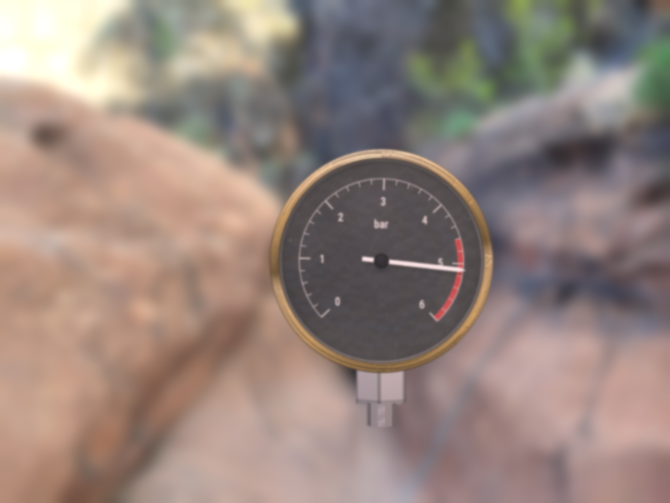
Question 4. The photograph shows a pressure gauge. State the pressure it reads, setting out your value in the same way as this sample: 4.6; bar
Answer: 5.1; bar
